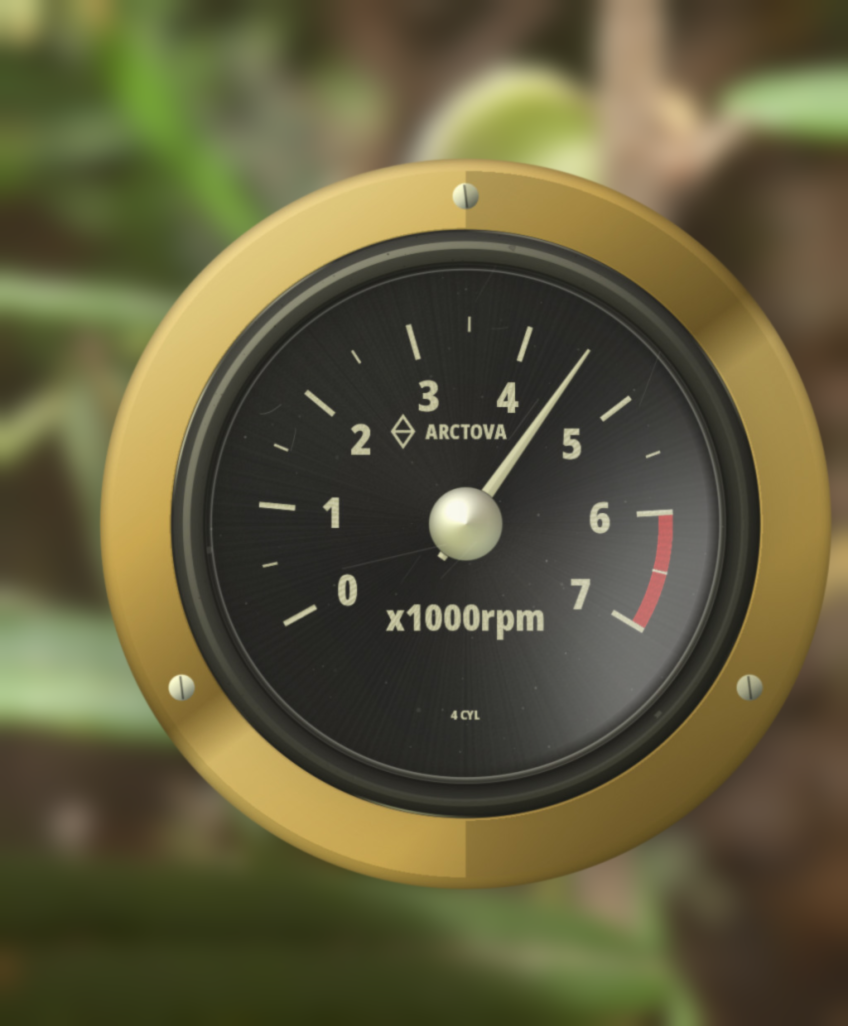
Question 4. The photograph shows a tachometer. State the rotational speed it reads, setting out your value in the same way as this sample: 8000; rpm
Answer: 4500; rpm
